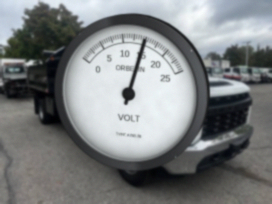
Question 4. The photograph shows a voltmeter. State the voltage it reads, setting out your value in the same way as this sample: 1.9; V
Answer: 15; V
